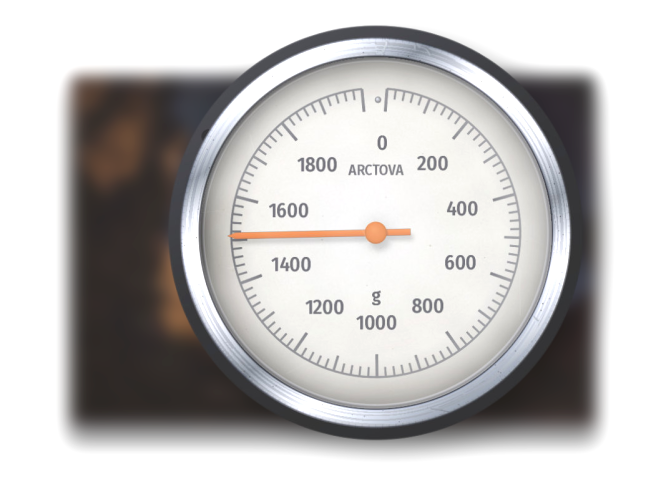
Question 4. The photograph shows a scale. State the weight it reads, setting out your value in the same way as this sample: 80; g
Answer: 1510; g
